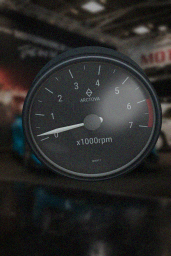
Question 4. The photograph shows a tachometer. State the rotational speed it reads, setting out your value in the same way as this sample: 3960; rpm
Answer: 250; rpm
